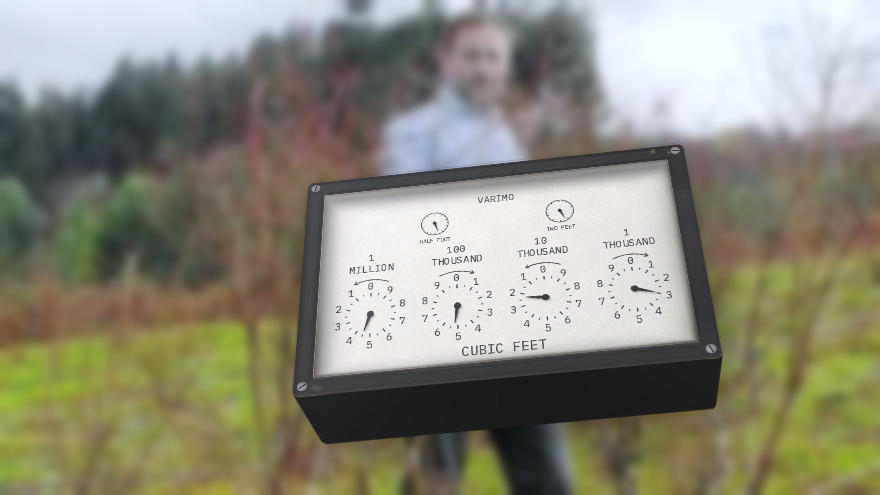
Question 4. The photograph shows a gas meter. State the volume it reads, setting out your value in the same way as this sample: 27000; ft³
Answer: 452300; ft³
